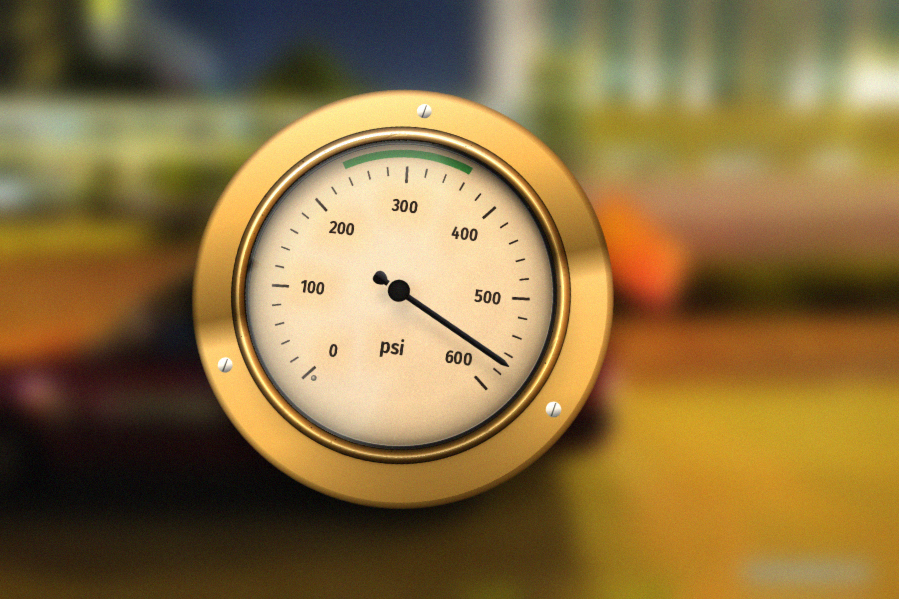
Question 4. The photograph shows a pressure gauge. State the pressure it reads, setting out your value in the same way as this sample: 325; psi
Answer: 570; psi
